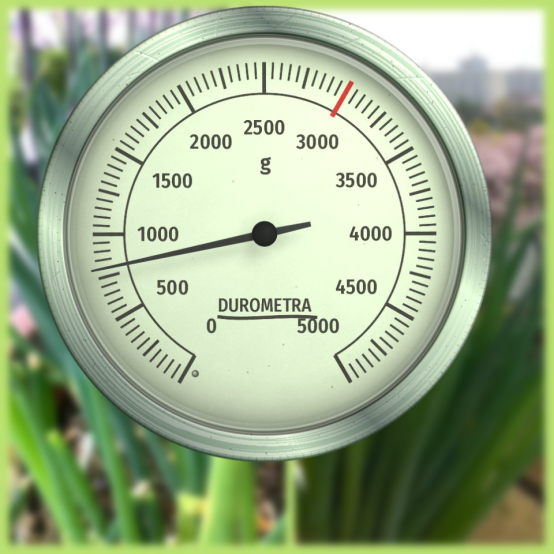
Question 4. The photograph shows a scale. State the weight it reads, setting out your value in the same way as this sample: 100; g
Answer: 800; g
